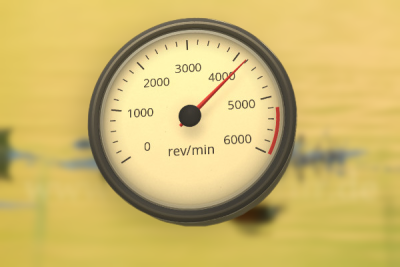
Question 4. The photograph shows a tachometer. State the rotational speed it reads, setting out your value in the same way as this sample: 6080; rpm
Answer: 4200; rpm
